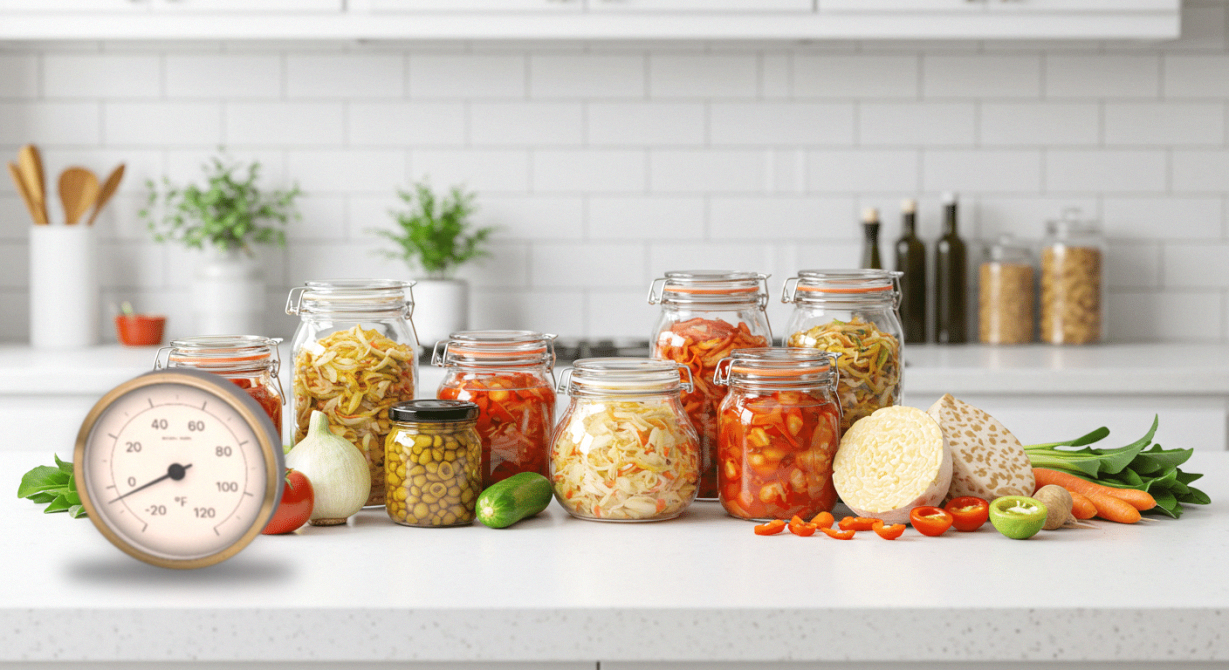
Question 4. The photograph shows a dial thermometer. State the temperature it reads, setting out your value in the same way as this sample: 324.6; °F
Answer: -5; °F
